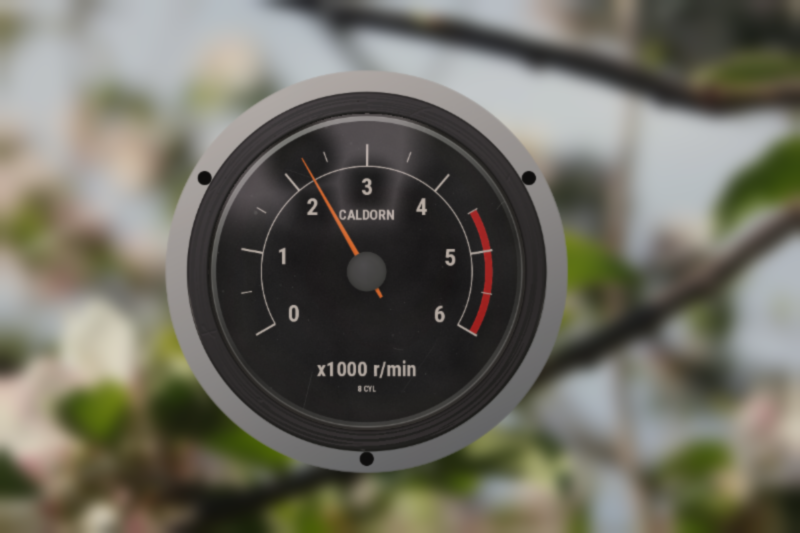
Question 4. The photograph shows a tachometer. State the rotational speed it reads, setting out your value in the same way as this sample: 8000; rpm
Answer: 2250; rpm
